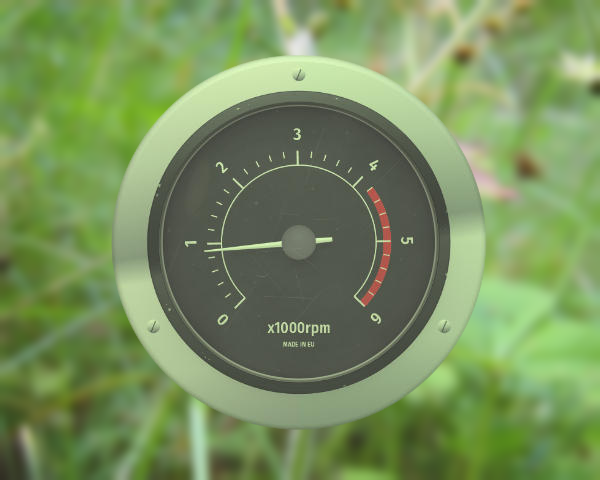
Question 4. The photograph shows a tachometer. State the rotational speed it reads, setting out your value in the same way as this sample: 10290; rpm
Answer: 900; rpm
